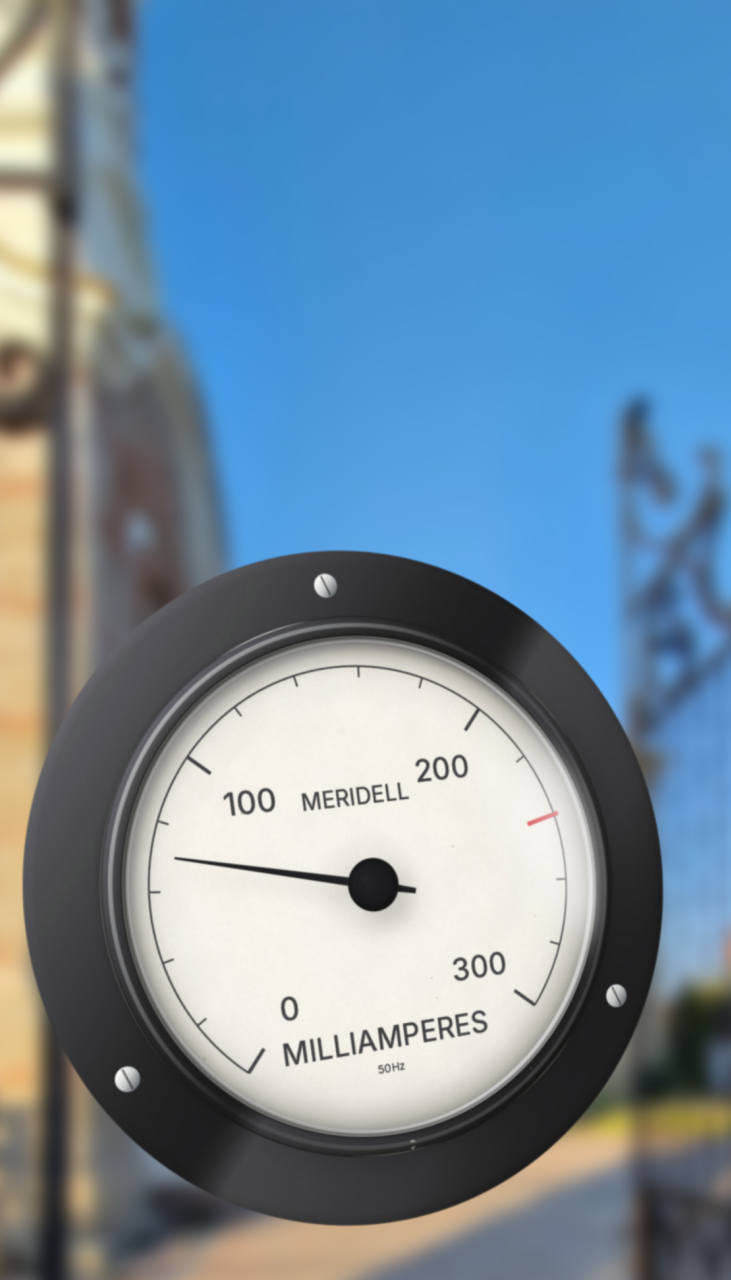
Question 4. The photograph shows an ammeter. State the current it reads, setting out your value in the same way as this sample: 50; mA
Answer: 70; mA
